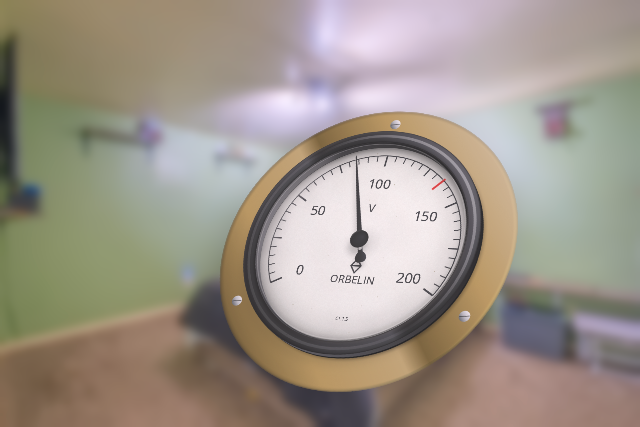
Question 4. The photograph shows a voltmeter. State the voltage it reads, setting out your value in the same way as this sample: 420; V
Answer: 85; V
